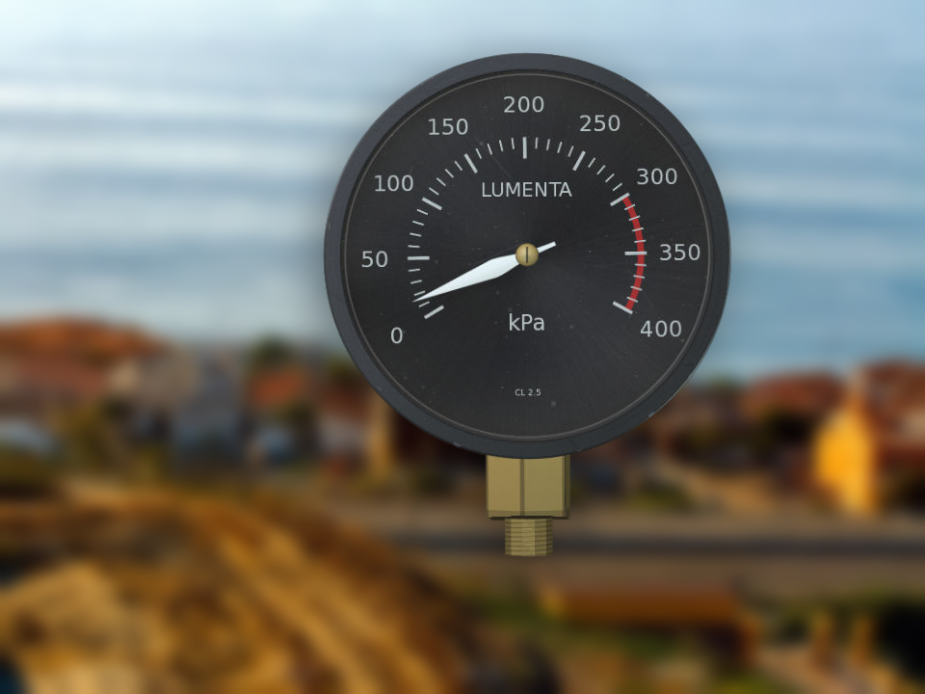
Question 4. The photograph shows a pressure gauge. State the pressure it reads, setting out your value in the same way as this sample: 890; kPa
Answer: 15; kPa
